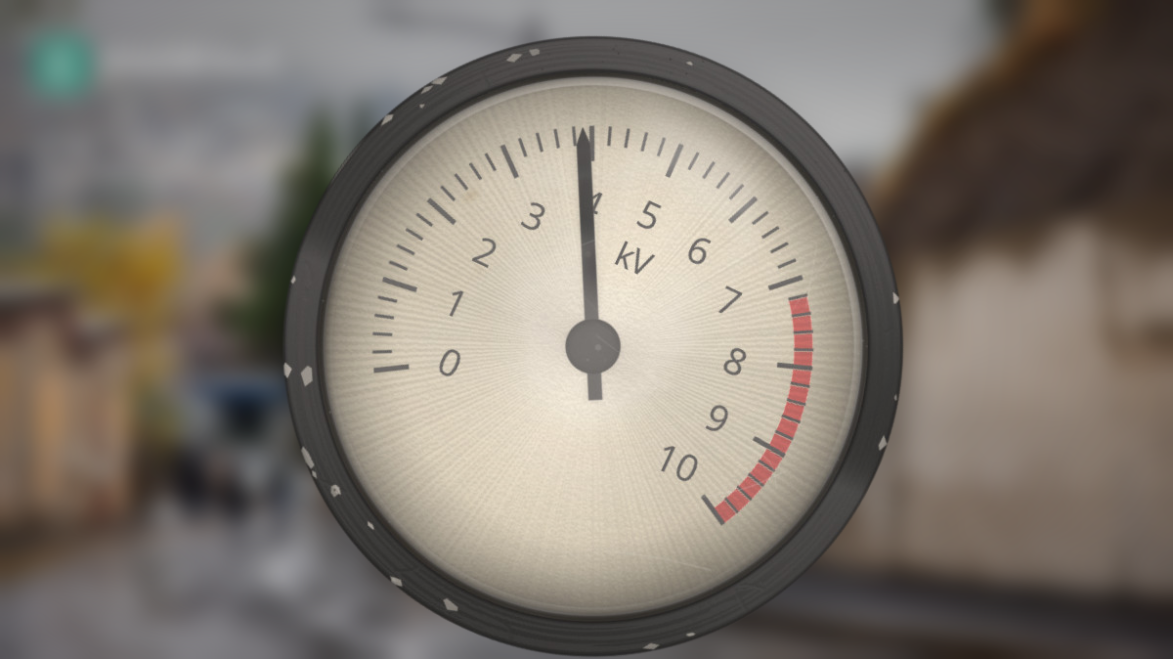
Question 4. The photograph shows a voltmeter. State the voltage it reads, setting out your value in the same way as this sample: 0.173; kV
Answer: 3.9; kV
